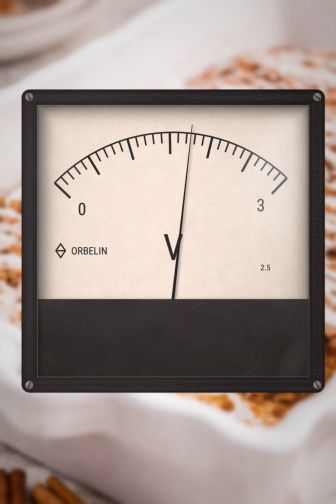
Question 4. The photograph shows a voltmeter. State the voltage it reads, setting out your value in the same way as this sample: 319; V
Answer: 1.75; V
